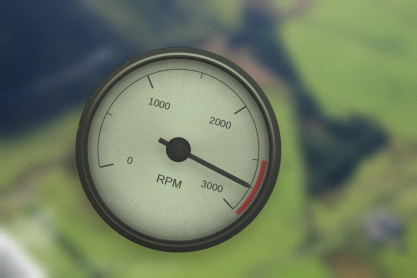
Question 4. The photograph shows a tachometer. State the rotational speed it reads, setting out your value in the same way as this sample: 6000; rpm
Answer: 2750; rpm
